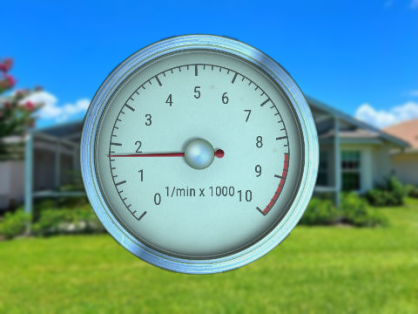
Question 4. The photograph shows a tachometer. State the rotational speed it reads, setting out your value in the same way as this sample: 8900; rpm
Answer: 1700; rpm
